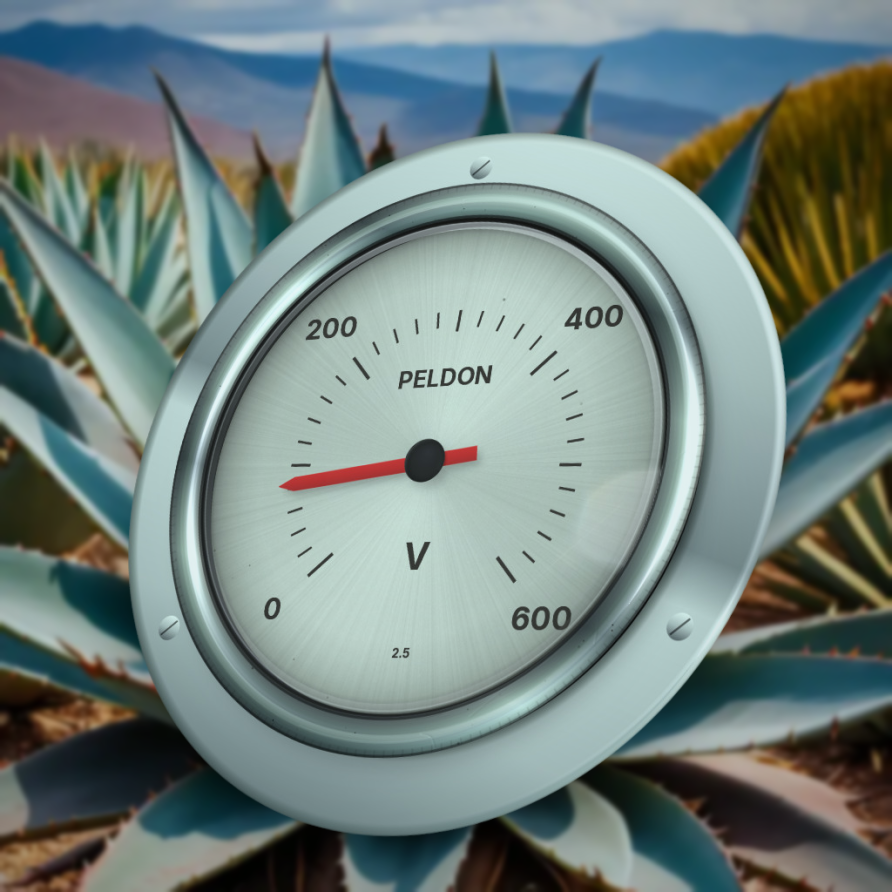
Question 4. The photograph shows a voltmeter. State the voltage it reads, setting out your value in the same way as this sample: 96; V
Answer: 80; V
